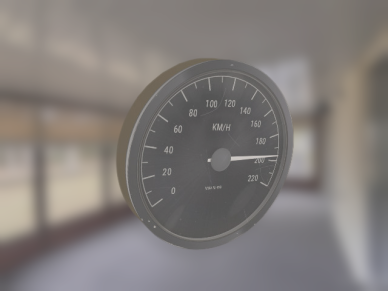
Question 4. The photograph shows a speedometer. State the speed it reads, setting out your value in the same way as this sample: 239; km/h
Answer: 195; km/h
